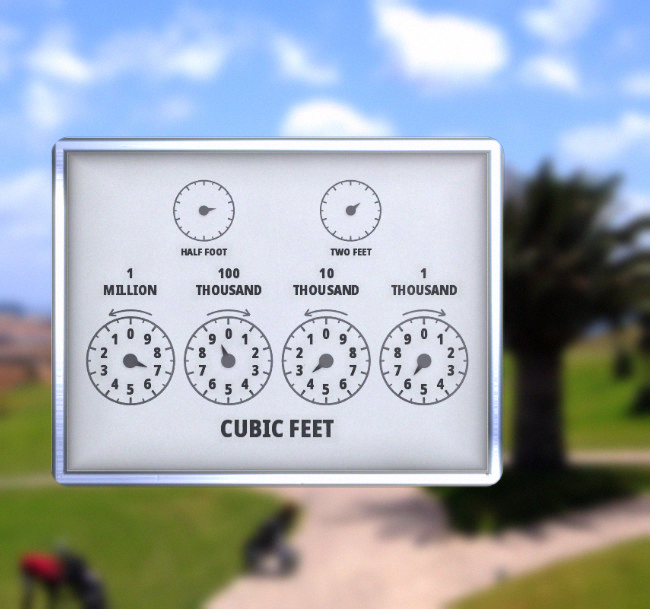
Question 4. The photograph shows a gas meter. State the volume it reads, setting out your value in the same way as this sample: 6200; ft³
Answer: 693600; ft³
